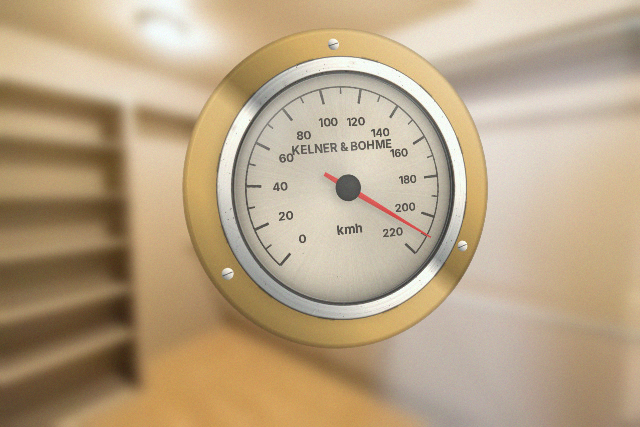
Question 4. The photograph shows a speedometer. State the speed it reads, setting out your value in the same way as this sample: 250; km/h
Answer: 210; km/h
